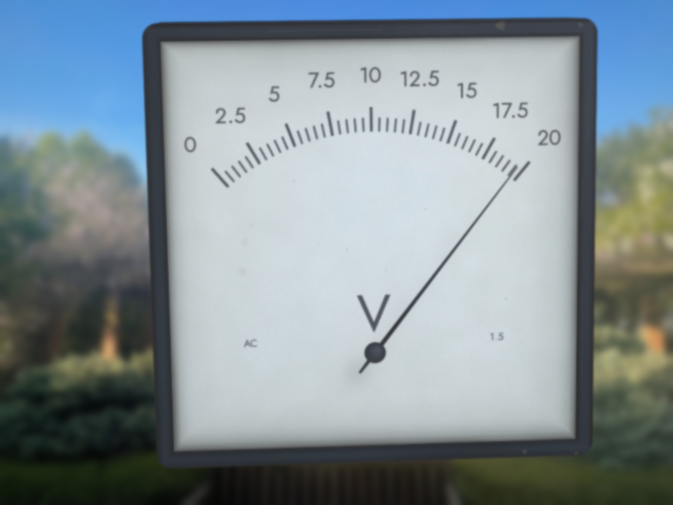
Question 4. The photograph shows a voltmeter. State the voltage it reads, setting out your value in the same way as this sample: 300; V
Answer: 19.5; V
